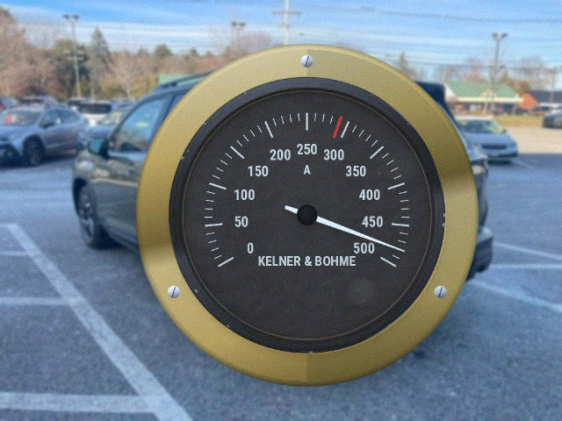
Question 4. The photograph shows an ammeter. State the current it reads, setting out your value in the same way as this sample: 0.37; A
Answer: 480; A
